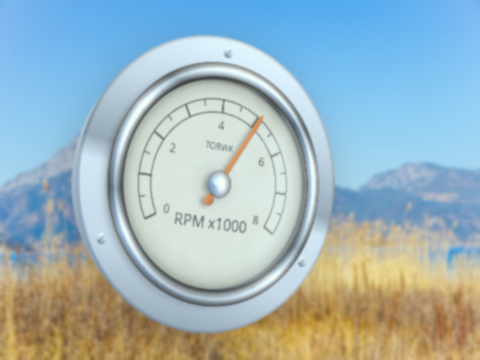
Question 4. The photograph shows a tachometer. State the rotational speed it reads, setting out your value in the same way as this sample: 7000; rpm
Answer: 5000; rpm
